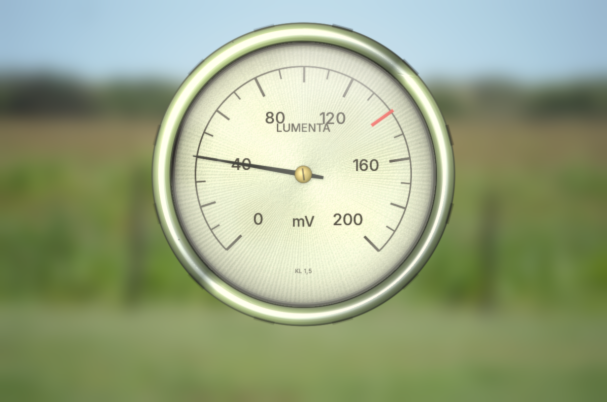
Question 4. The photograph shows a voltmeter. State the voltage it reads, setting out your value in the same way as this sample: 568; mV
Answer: 40; mV
